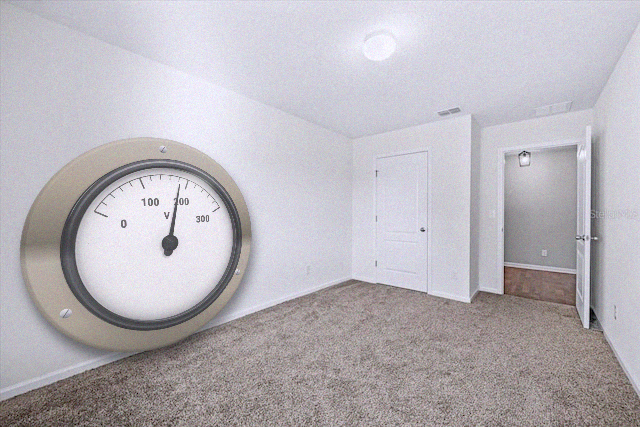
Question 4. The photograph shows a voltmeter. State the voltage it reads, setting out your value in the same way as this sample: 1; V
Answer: 180; V
